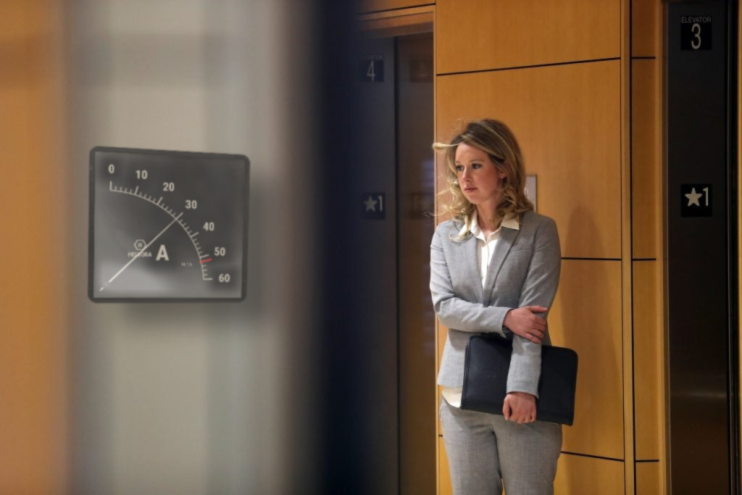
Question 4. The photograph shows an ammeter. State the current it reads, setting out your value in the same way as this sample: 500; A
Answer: 30; A
